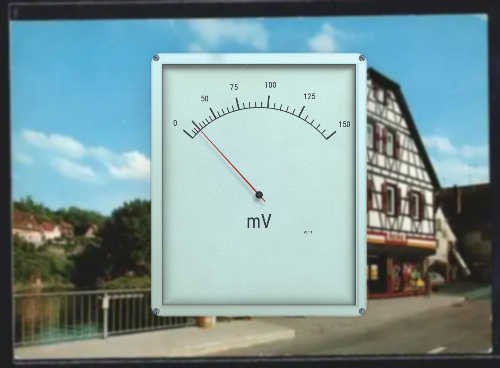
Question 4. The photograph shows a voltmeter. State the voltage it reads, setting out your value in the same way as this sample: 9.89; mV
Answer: 25; mV
